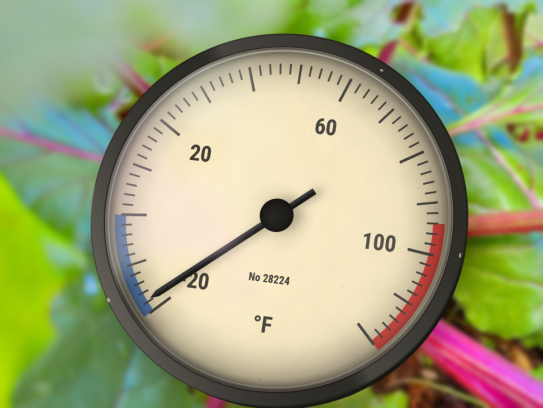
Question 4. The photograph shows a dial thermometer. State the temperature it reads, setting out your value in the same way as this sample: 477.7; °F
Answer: -18; °F
